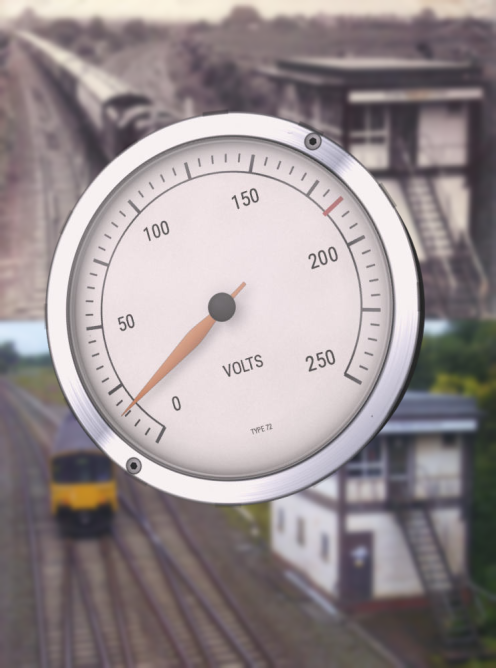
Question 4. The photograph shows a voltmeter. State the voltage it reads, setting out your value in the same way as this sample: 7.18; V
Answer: 15; V
